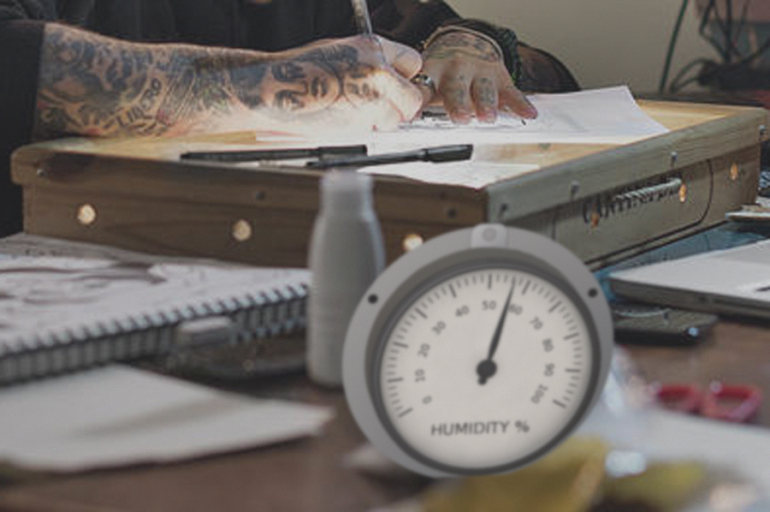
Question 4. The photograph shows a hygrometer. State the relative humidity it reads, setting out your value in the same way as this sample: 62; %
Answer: 56; %
